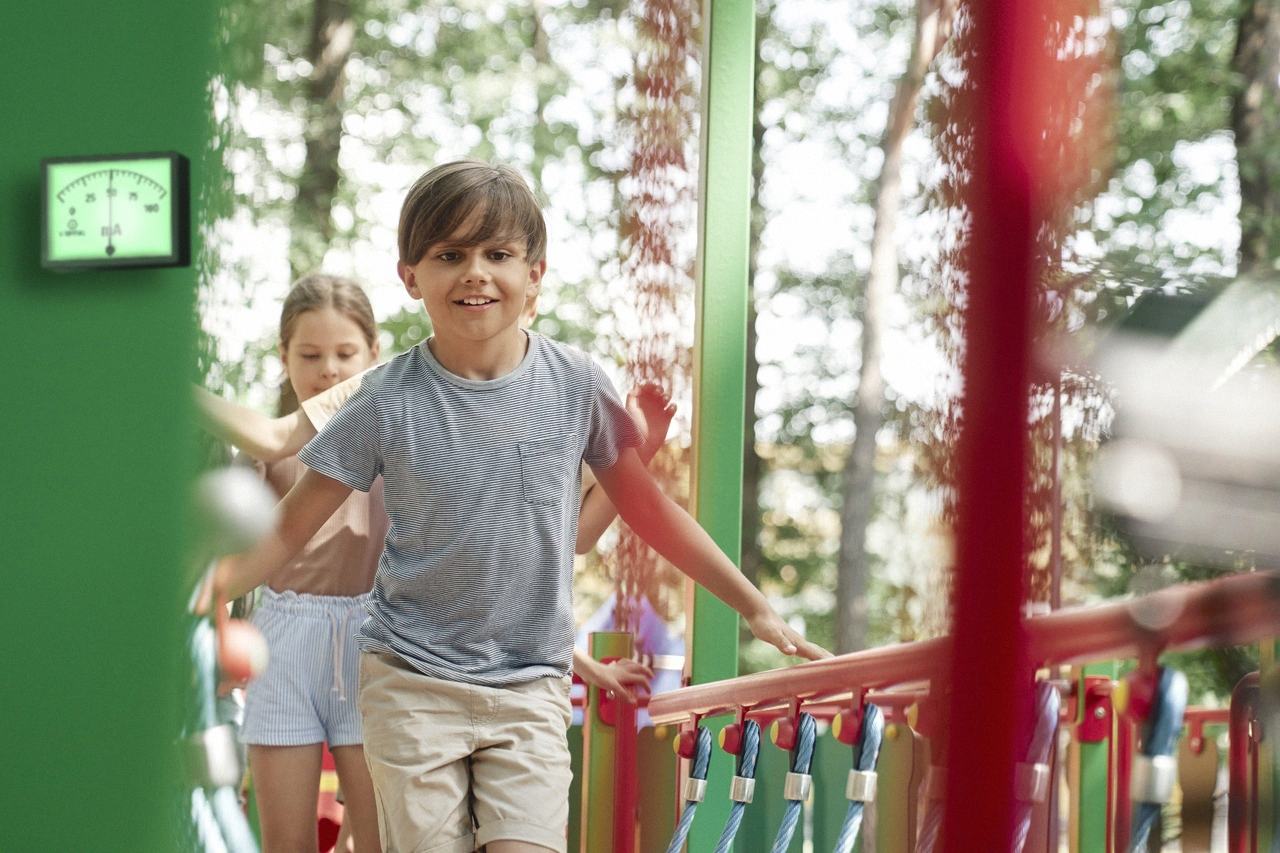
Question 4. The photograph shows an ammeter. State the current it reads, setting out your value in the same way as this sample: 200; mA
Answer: 50; mA
